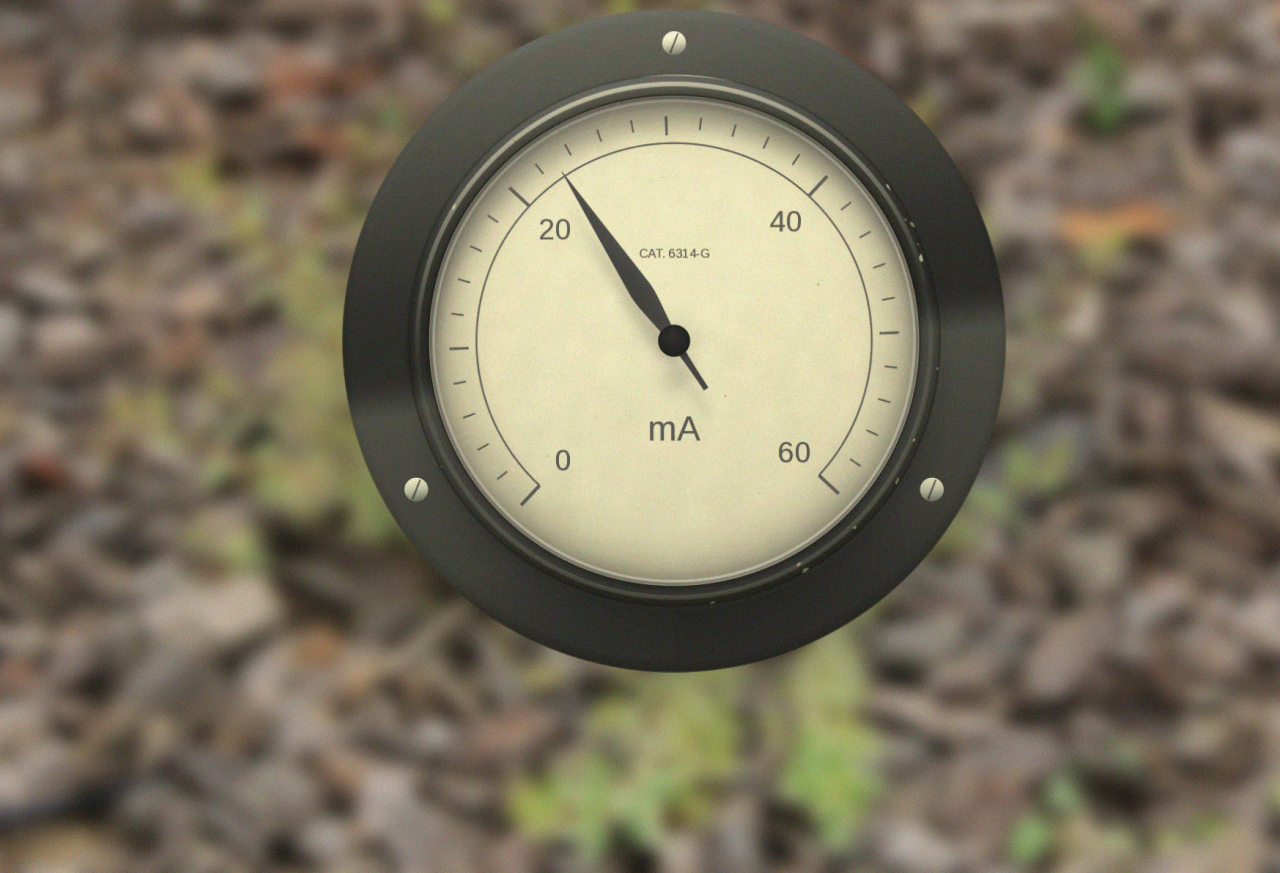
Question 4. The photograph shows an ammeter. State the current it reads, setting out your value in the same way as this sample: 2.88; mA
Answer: 23; mA
